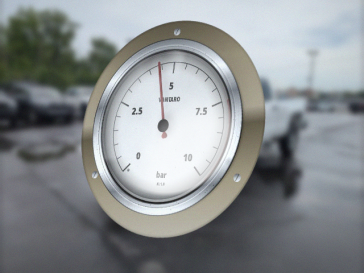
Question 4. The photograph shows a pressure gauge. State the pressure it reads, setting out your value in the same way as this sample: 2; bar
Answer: 4.5; bar
